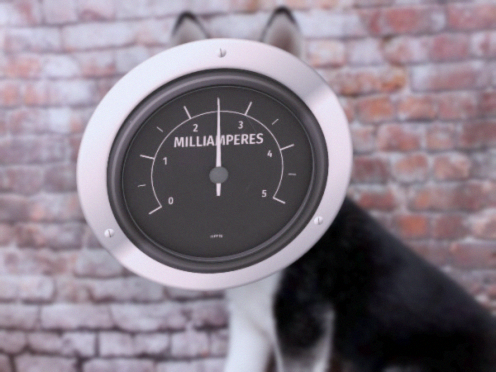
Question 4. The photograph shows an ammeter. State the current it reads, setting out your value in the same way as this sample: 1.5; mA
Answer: 2.5; mA
